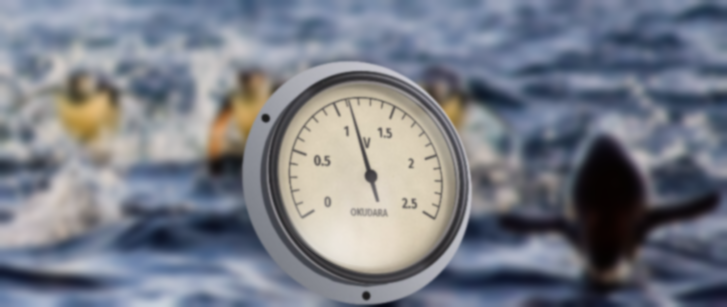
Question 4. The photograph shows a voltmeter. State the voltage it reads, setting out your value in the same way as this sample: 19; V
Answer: 1.1; V
